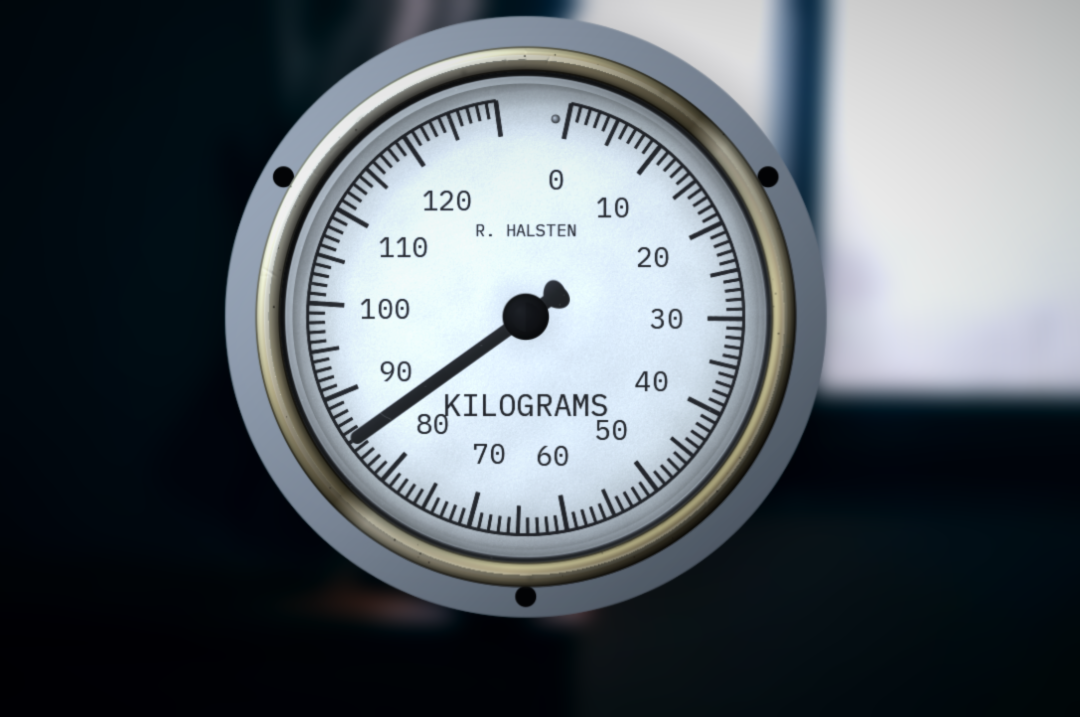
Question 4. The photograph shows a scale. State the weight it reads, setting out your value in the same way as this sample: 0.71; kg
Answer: 85; kg
